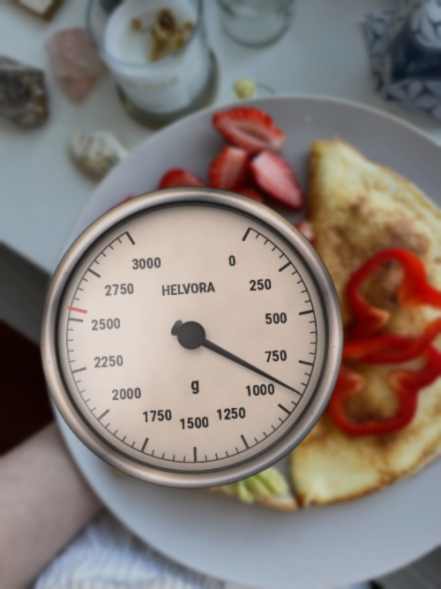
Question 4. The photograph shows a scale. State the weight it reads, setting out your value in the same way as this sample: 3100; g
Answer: 900; g
